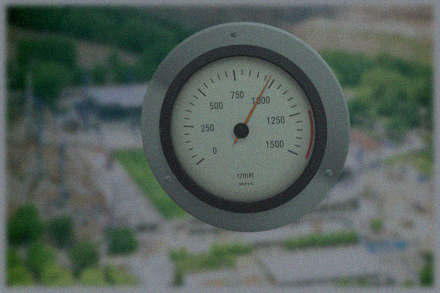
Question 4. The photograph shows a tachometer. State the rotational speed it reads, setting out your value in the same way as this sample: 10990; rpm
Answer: 975; rpm
